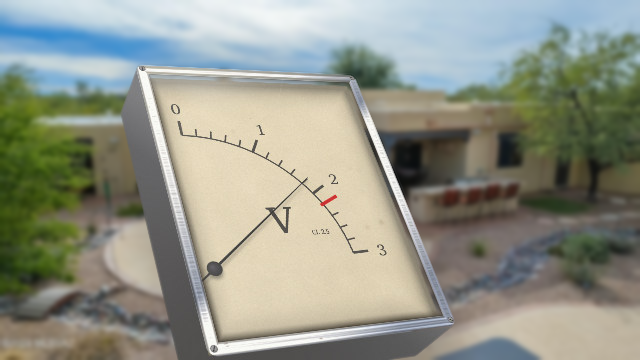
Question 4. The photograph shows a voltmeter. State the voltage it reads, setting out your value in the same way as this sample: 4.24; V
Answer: 1.8; V
